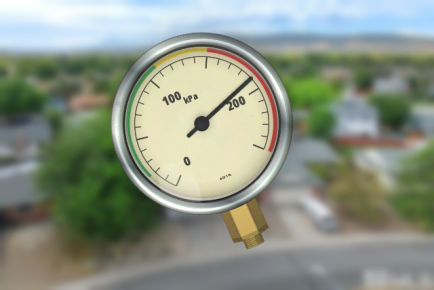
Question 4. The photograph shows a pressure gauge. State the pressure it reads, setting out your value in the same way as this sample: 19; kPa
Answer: 190; kPa
